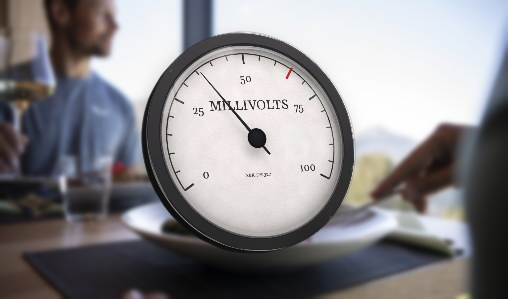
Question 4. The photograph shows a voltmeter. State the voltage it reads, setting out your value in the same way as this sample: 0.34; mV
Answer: 35; mV
